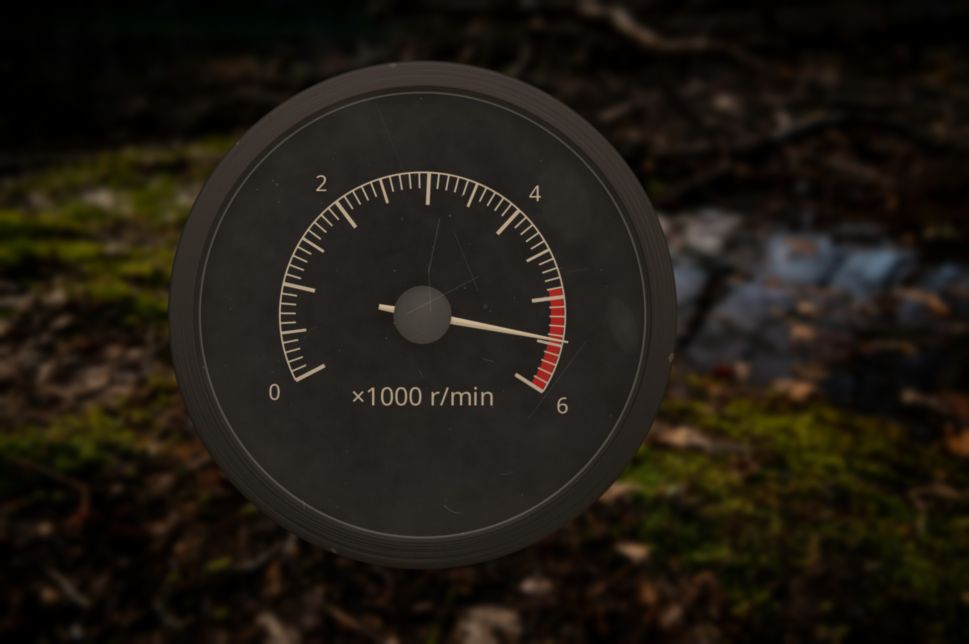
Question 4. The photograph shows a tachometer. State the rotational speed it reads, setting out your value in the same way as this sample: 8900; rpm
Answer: 5450; rpm
